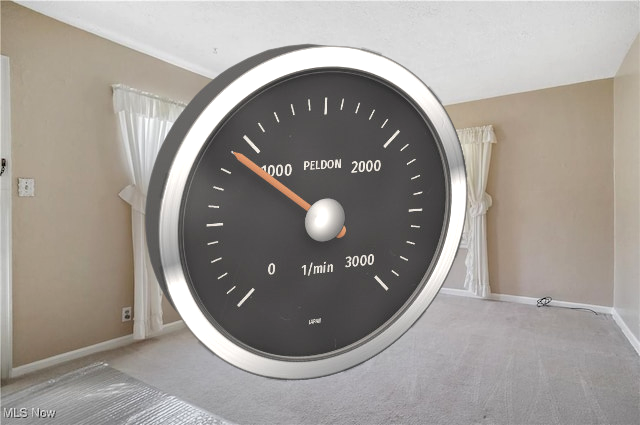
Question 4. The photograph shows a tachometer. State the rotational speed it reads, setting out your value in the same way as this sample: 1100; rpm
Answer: 900; rpm
